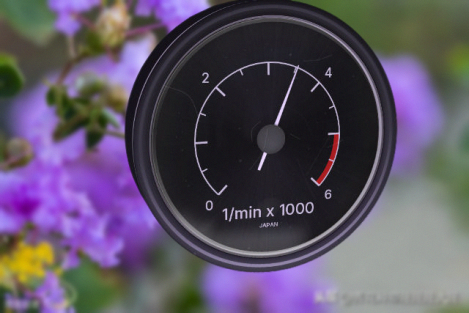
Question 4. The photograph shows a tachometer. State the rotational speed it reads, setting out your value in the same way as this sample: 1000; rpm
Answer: 3500; rpm
